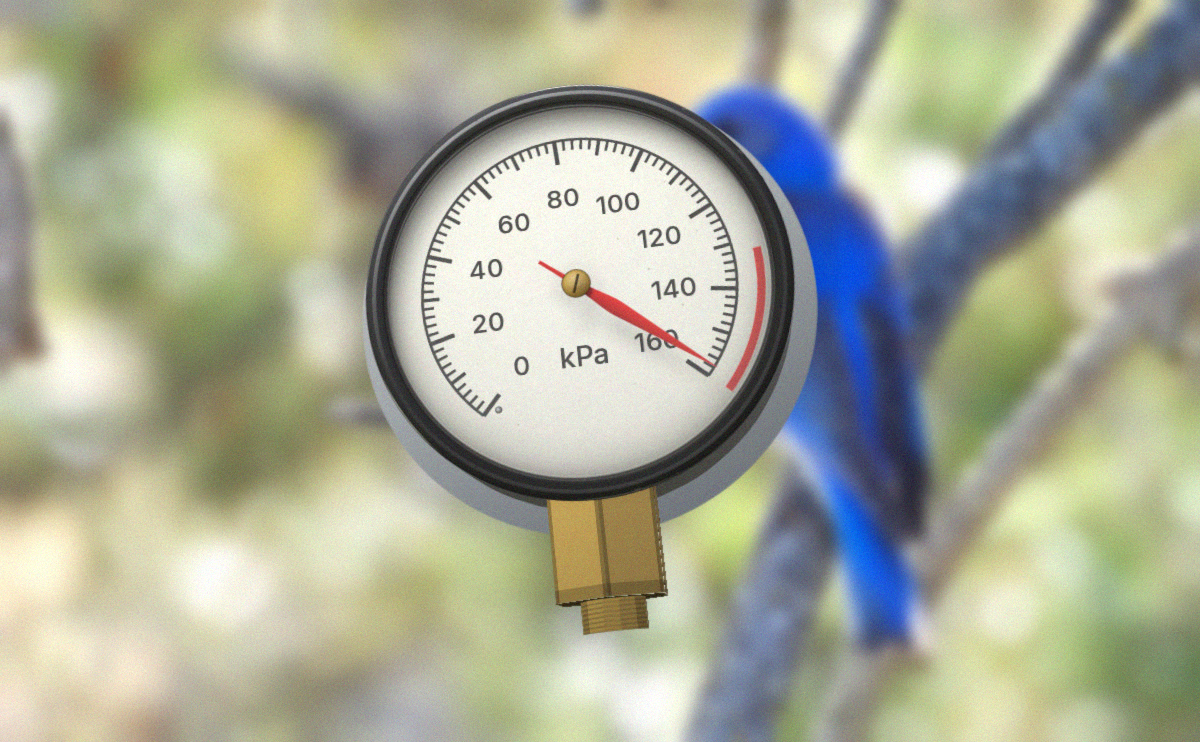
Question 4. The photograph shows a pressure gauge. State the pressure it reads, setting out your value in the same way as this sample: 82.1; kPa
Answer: 158; kPa
